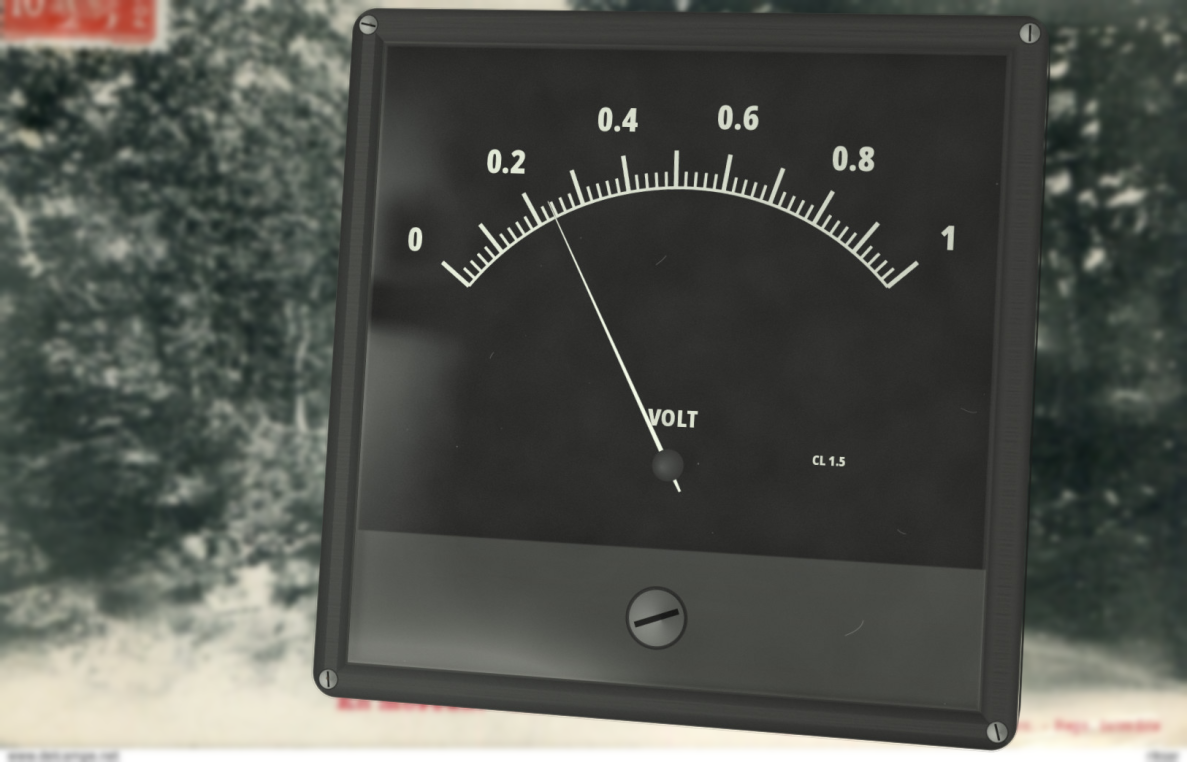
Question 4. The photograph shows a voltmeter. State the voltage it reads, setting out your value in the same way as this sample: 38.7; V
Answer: 0.24; V
